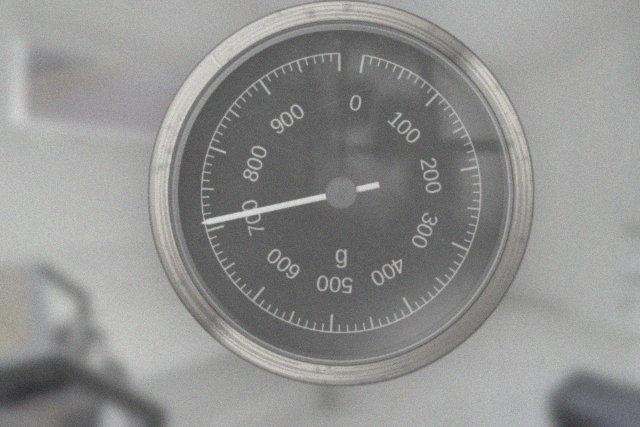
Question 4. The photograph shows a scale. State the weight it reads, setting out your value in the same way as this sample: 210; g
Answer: 710; g
